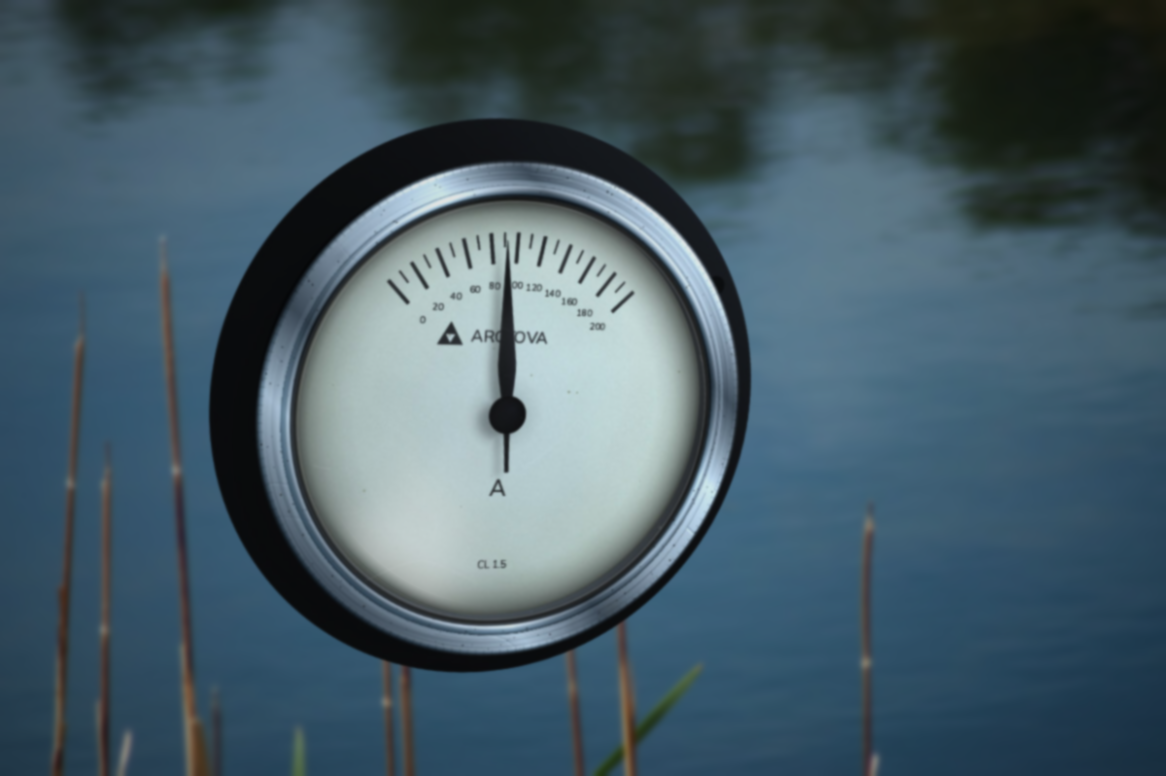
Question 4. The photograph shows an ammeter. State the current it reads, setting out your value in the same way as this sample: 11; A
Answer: 90; A
